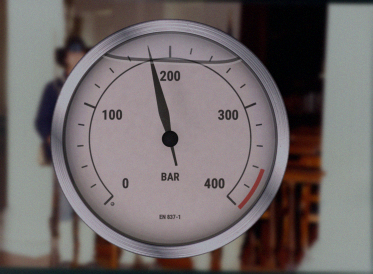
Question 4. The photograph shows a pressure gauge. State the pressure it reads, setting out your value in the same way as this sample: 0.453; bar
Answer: 180; bar
